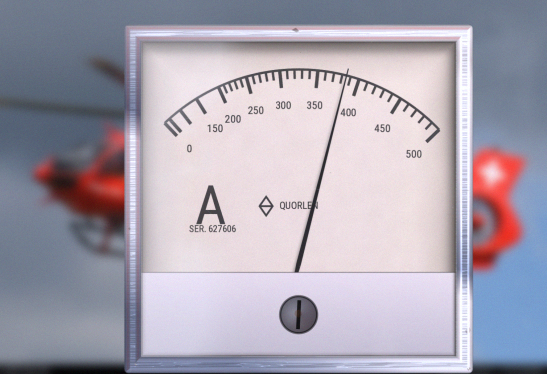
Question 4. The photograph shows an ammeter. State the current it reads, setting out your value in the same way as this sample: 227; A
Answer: 385; A
